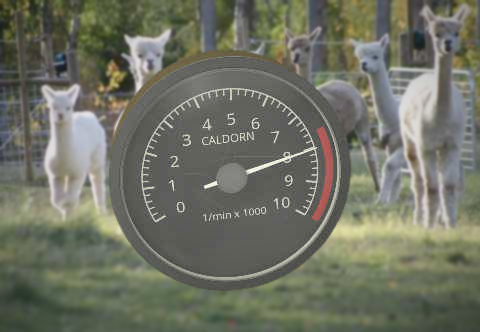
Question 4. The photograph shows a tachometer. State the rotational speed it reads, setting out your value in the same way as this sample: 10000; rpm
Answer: 8000; rpm
